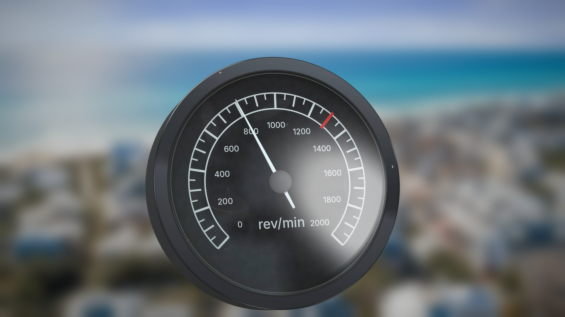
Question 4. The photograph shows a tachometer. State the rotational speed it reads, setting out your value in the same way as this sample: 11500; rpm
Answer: 800; rpm
